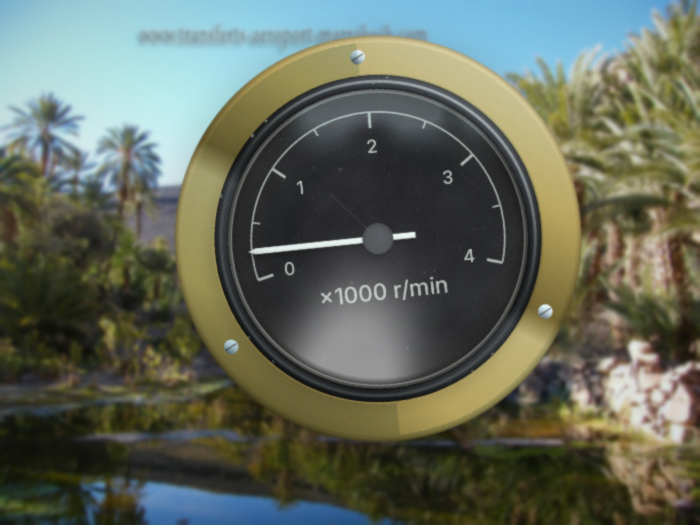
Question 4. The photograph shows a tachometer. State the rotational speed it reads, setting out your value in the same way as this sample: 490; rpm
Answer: 250; rpm
